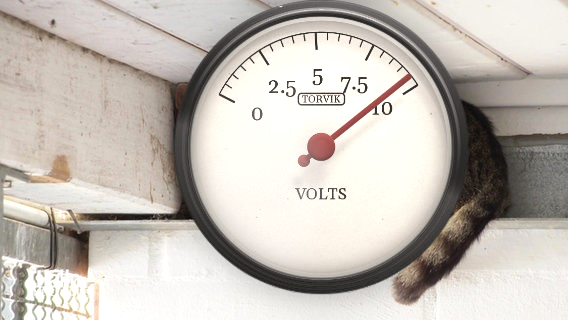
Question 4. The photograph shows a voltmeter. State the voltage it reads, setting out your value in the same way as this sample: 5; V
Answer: 9.5; V
